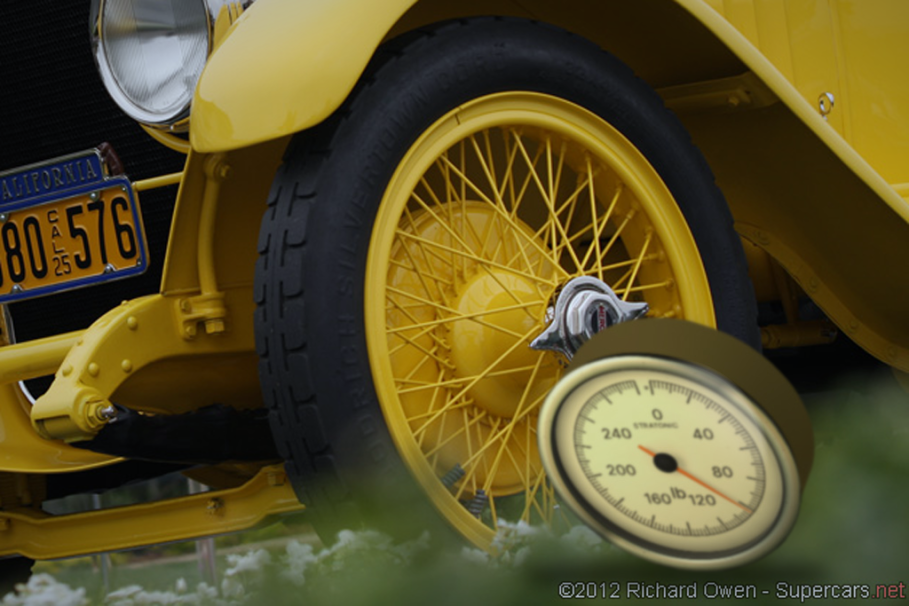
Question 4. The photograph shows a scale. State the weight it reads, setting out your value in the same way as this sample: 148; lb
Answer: 100; lb
